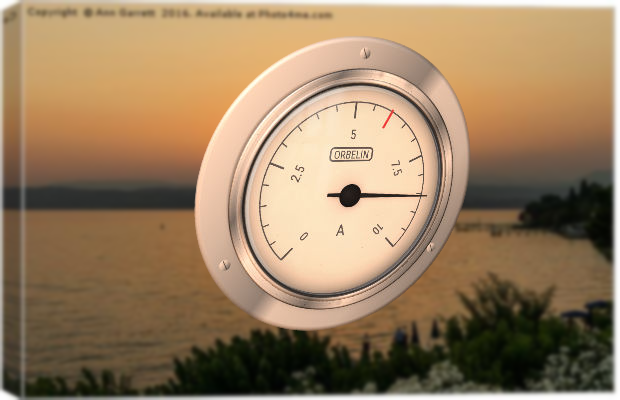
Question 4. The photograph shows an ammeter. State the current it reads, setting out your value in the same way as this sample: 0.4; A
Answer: 8.5; A
